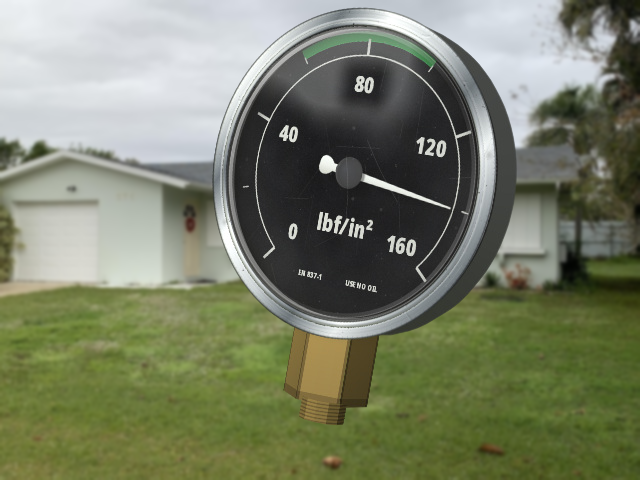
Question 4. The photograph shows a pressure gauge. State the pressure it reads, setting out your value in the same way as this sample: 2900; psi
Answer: 140; psi
